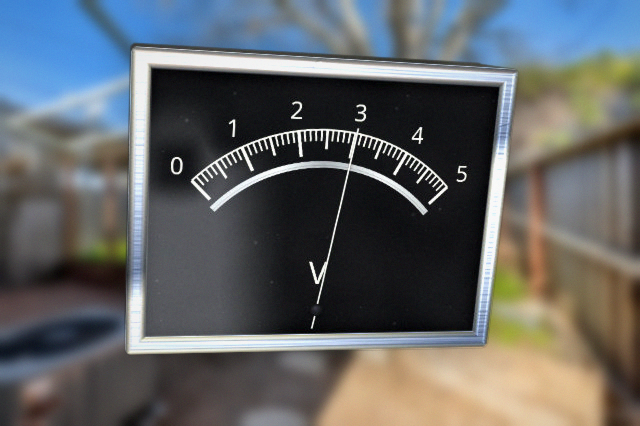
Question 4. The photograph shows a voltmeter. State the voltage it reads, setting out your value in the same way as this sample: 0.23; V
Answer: 3; V
